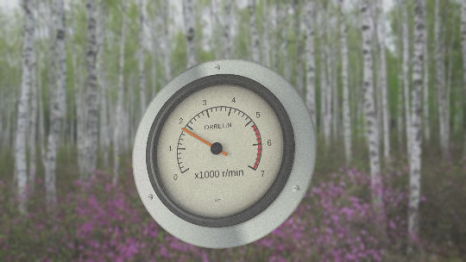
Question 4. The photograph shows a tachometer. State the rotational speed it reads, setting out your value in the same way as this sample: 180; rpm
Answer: 1800; rpm
